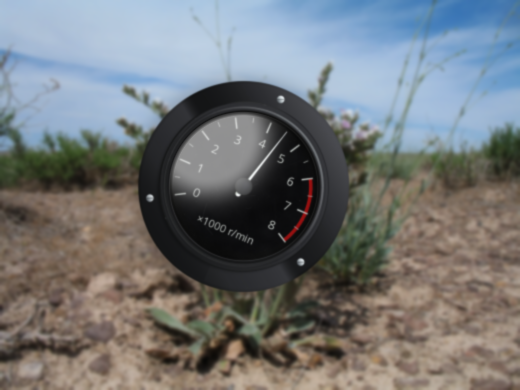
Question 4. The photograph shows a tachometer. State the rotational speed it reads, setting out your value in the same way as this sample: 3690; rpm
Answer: 4500; rpm
